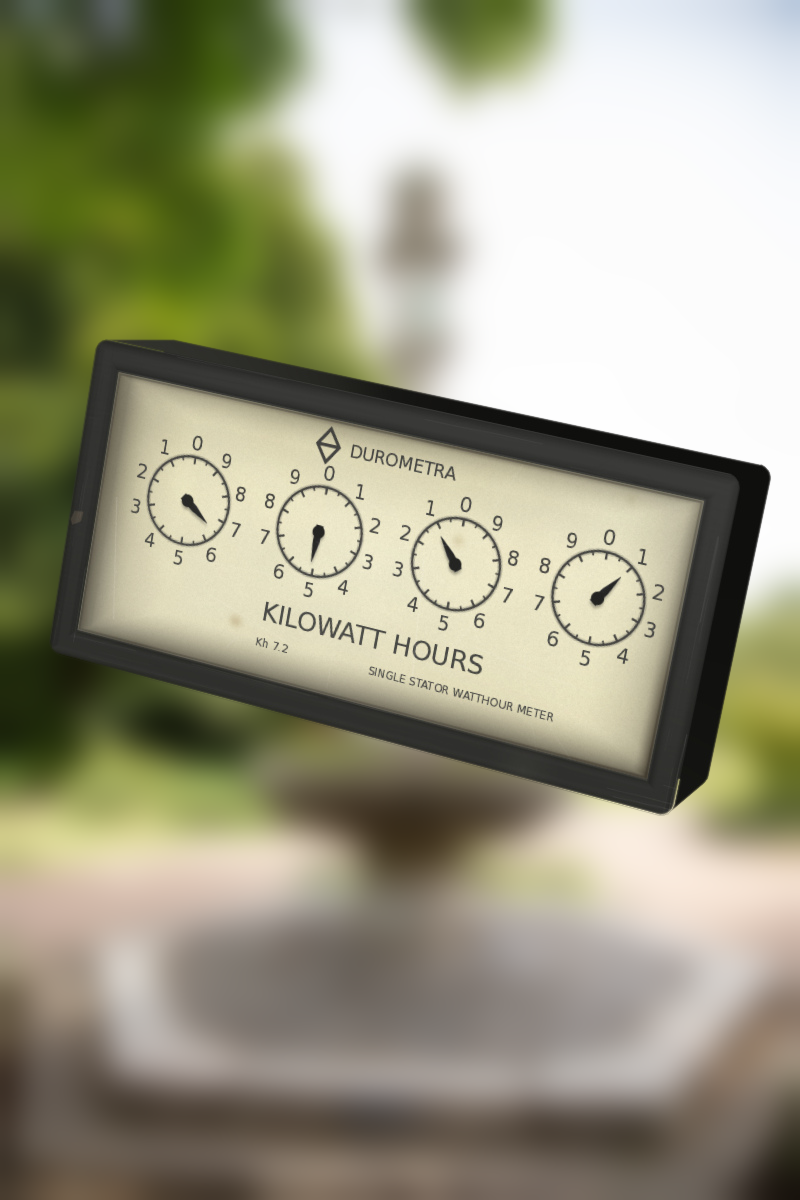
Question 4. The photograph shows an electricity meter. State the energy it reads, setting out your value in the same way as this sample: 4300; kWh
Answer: 6511; kWh
